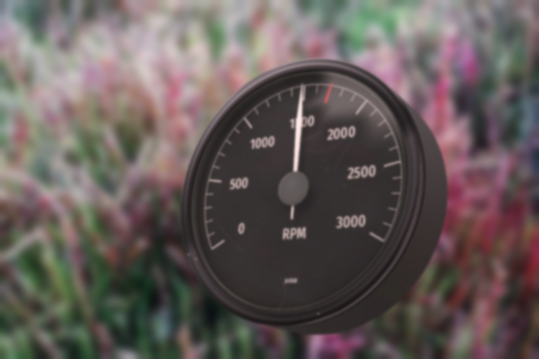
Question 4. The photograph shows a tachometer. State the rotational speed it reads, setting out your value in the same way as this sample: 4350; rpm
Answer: 1500; rpm
